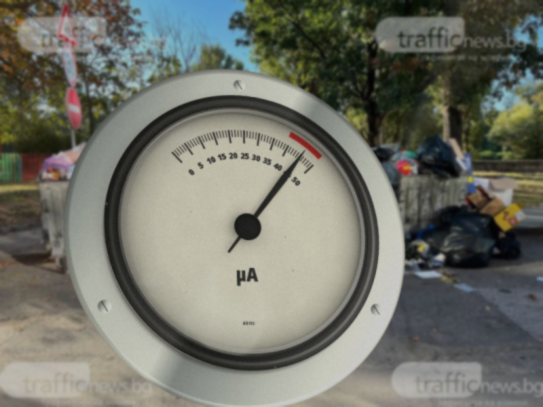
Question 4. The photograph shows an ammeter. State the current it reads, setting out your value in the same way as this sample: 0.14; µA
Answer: 45; µA
